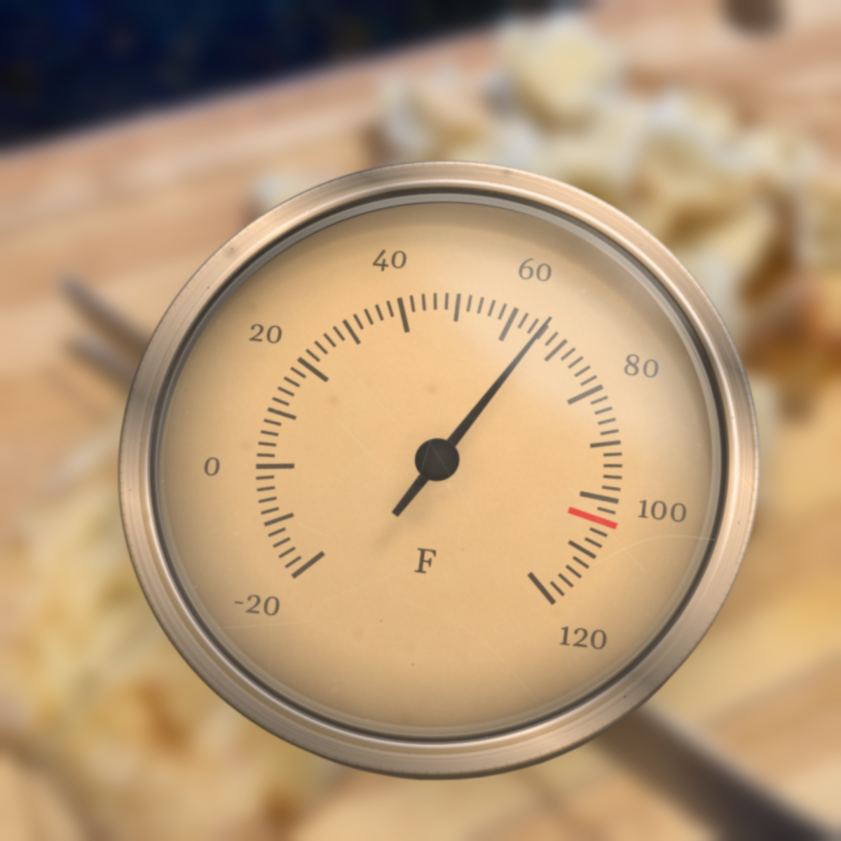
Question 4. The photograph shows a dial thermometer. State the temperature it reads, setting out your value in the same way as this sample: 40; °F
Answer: 66; °F
